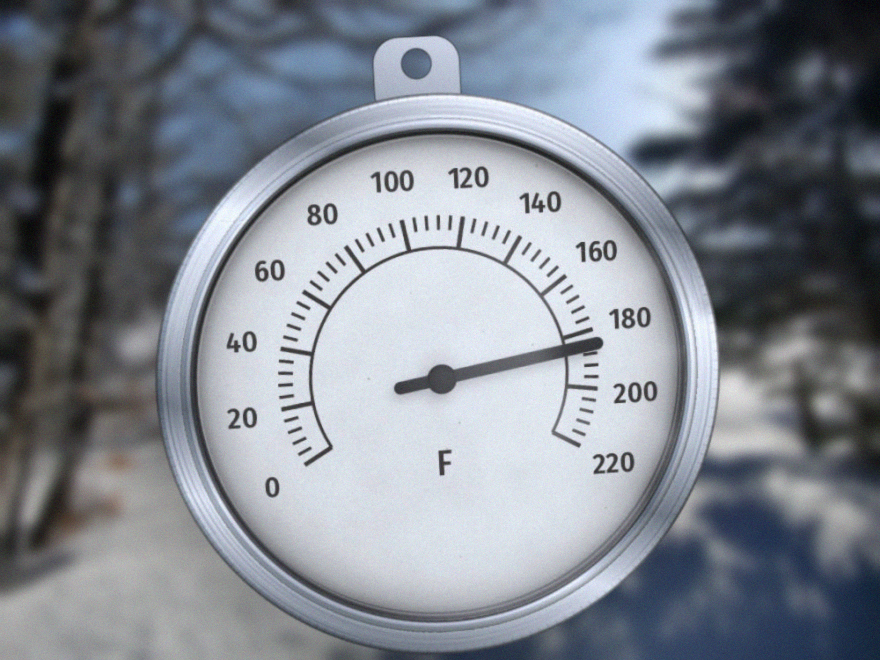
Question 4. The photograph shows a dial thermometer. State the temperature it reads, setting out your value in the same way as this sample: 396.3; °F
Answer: 184; °F
